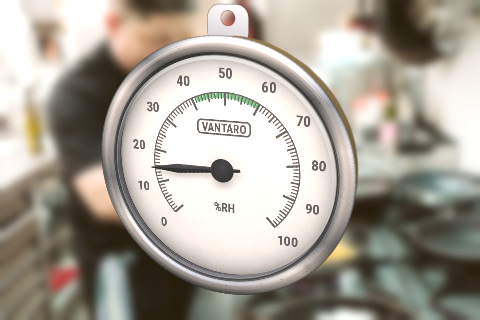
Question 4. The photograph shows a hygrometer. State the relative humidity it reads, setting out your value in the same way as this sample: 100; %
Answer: 15; %
